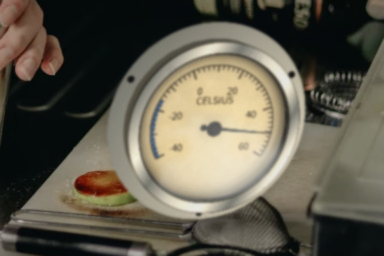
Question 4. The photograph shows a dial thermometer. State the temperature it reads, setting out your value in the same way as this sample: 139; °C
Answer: 50; °C
